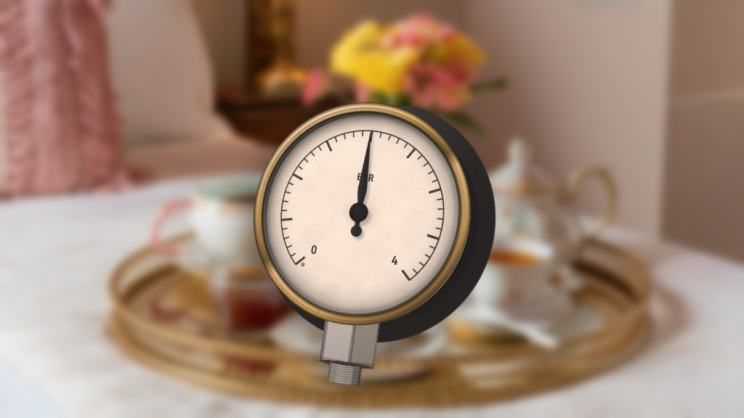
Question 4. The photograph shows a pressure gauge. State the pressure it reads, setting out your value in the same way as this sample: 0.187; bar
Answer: 2; bar
